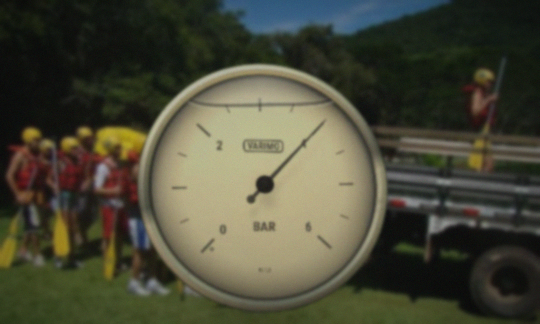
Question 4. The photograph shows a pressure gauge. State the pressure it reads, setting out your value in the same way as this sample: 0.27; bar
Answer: 4; bar
